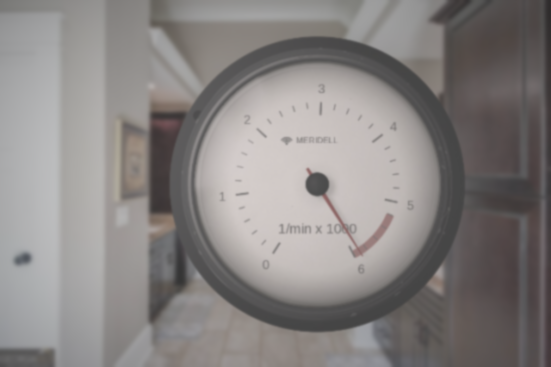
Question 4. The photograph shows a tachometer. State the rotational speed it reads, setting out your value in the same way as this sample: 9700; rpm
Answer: 5900; rpm
